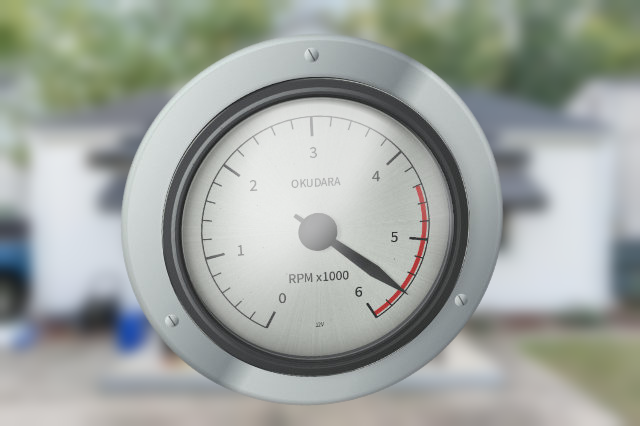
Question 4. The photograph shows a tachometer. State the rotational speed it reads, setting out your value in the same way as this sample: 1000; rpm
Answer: 5600; rpm
